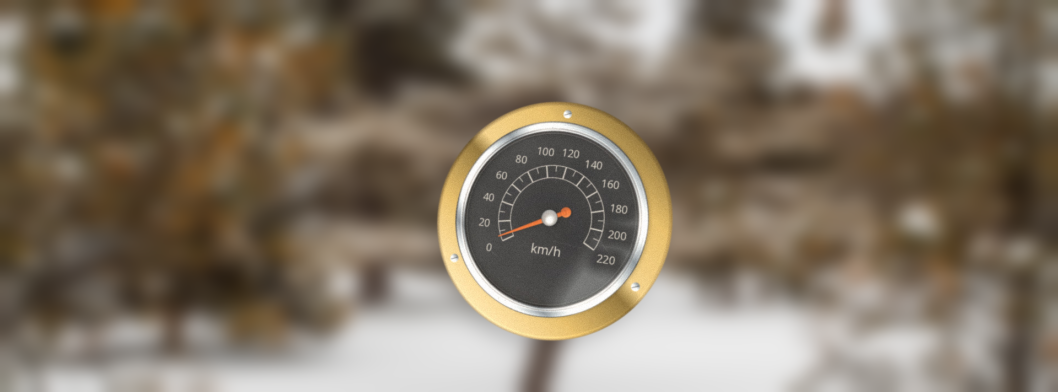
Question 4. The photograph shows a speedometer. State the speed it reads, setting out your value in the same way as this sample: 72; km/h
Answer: 5; km/h
